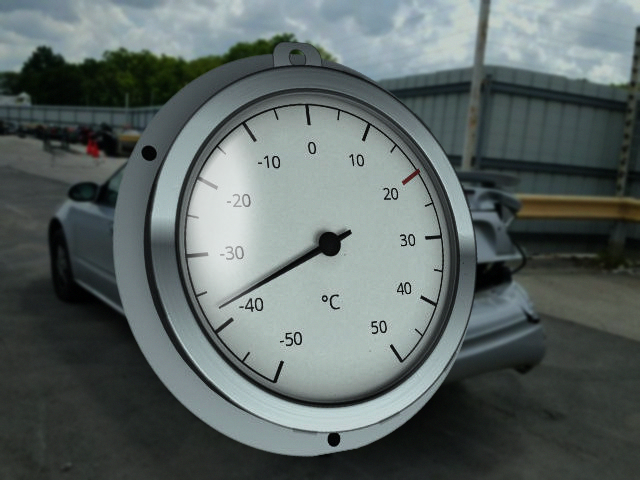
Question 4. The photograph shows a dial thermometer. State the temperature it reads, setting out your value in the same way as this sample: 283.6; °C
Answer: -37.5; °C
